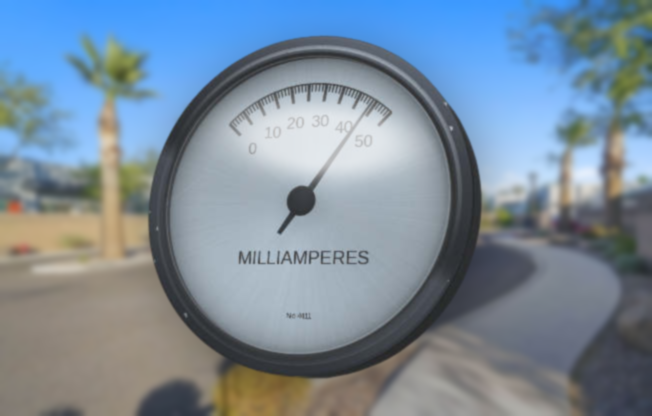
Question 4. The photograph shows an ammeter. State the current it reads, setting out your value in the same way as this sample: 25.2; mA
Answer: 45; mA
